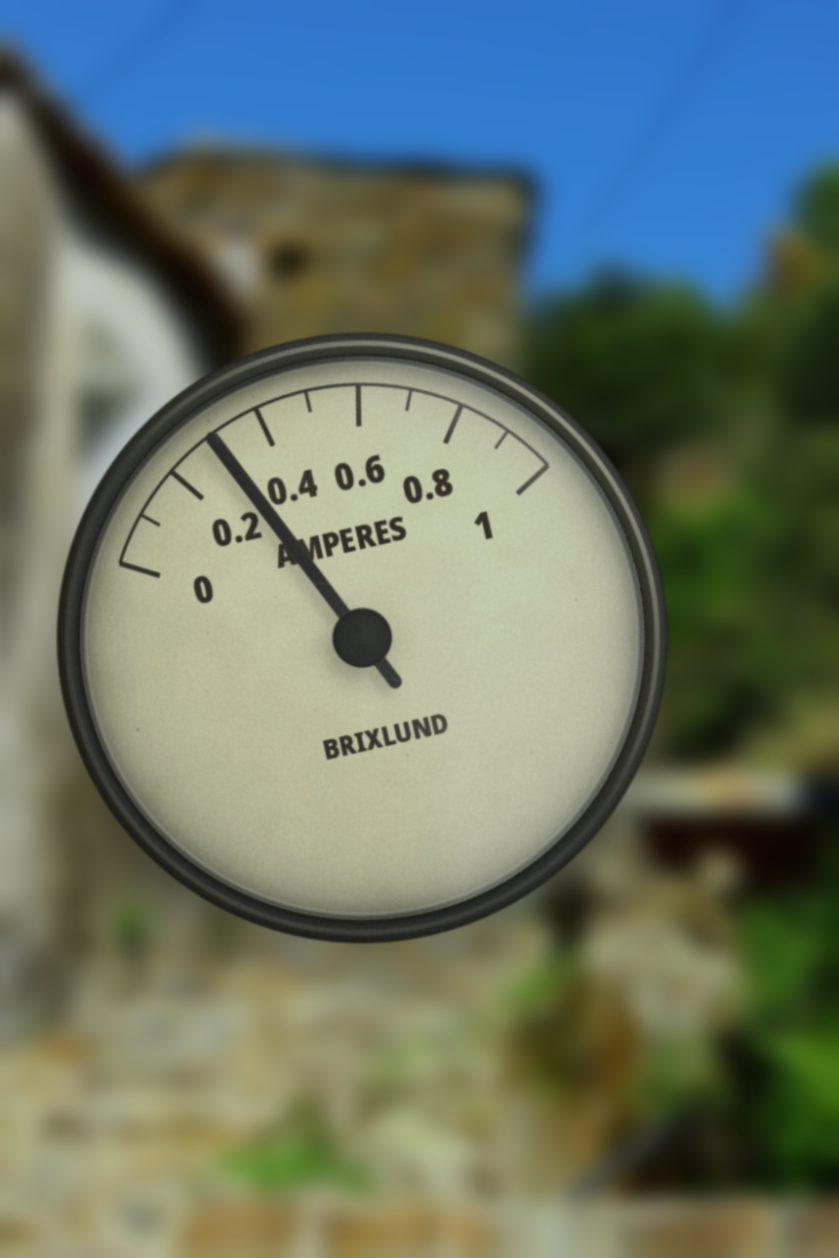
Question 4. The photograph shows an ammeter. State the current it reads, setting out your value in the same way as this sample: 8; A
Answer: 0.3; A
